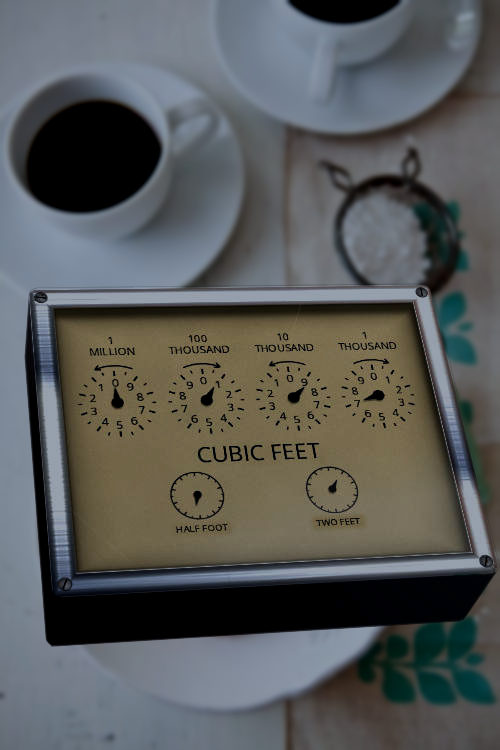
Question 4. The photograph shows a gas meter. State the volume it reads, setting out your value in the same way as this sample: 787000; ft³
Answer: 8700; ft³
